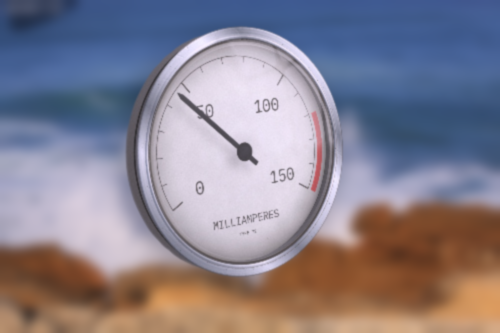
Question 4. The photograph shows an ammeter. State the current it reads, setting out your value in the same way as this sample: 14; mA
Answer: 45; mA
